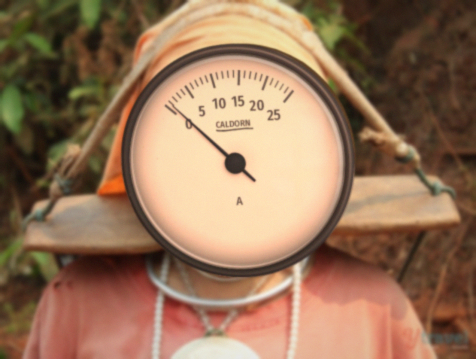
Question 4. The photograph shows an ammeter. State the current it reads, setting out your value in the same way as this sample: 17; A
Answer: 1; A
